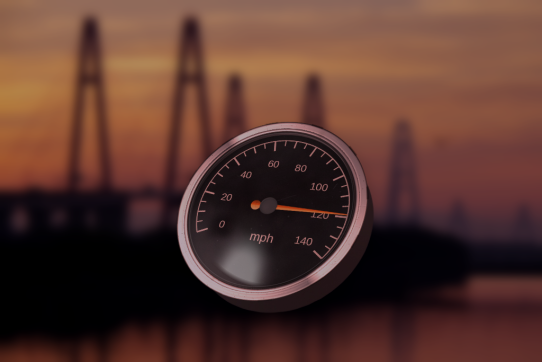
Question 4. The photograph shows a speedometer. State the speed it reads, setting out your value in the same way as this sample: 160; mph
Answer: 120; mph
